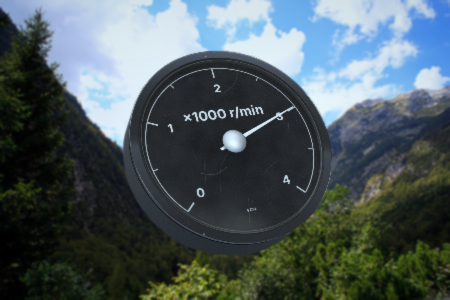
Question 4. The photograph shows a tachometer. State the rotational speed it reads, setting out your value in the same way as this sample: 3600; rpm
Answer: 3000; rpm
